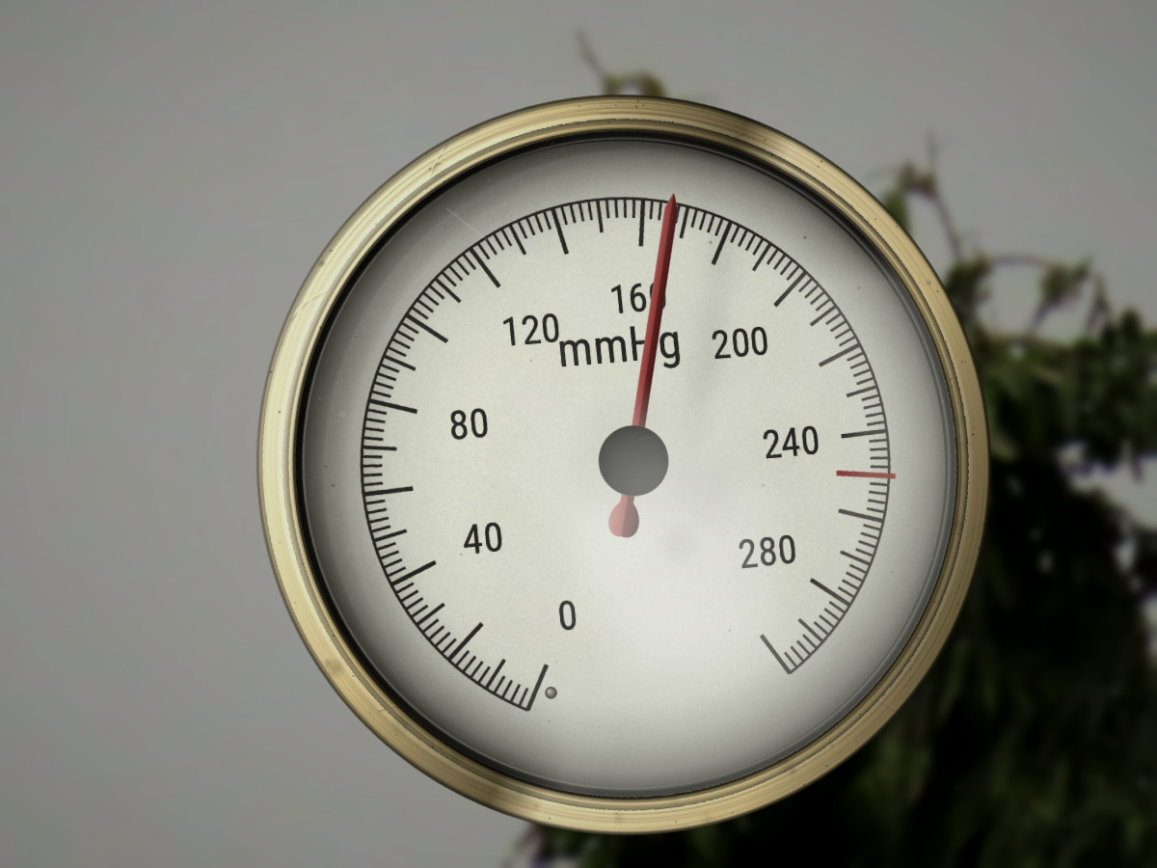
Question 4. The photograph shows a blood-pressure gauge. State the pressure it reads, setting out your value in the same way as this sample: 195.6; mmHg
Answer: 166; mmHg
